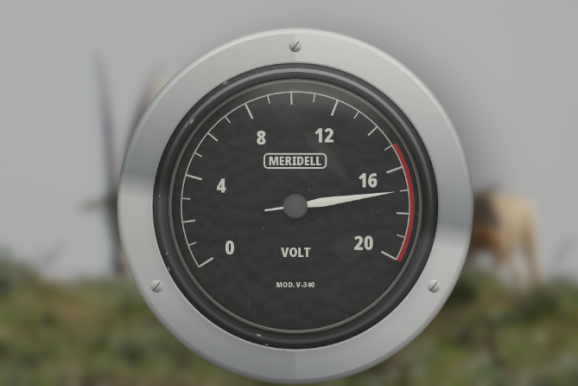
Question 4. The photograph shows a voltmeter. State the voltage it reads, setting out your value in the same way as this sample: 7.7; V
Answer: 17; V
